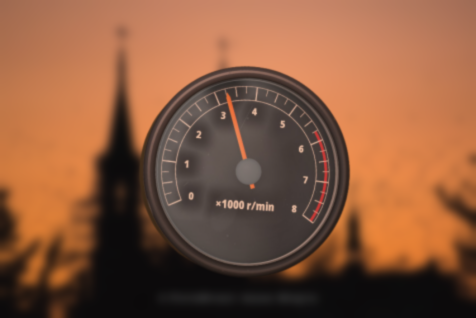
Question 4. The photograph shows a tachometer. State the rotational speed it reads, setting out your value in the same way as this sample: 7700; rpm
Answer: 3250; rpm
